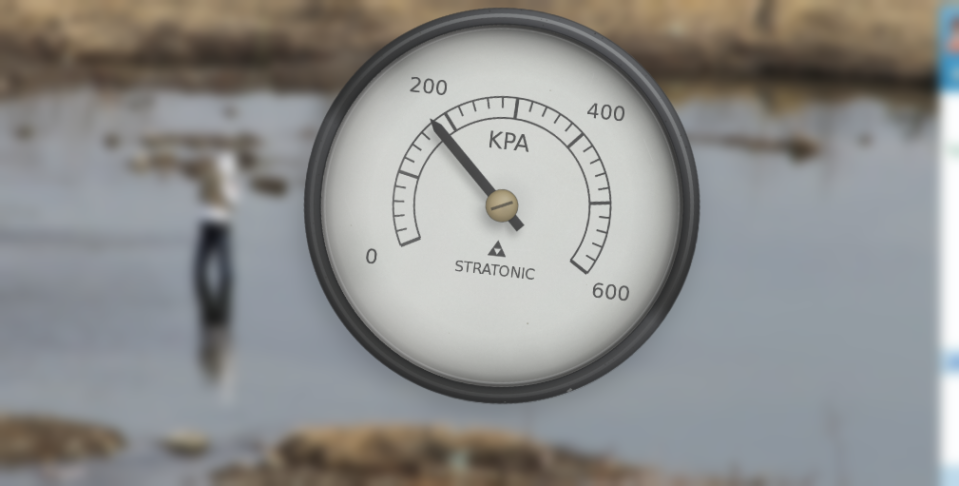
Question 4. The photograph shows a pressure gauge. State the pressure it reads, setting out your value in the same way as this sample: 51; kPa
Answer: 180; kPa
